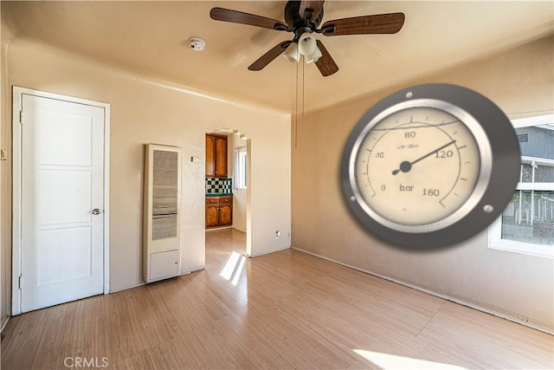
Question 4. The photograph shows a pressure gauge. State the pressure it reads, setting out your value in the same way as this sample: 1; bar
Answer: 115; bar
